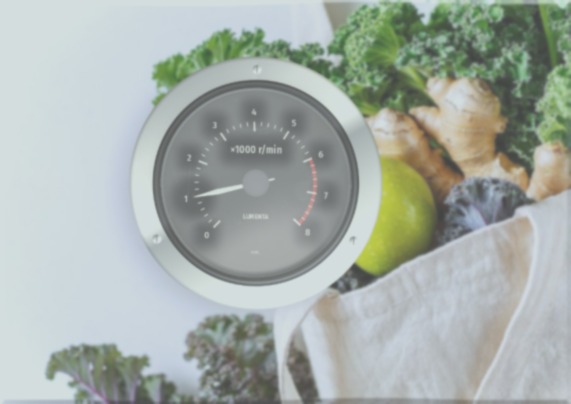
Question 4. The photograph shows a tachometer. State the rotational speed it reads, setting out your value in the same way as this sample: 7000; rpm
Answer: 1000; rpm
